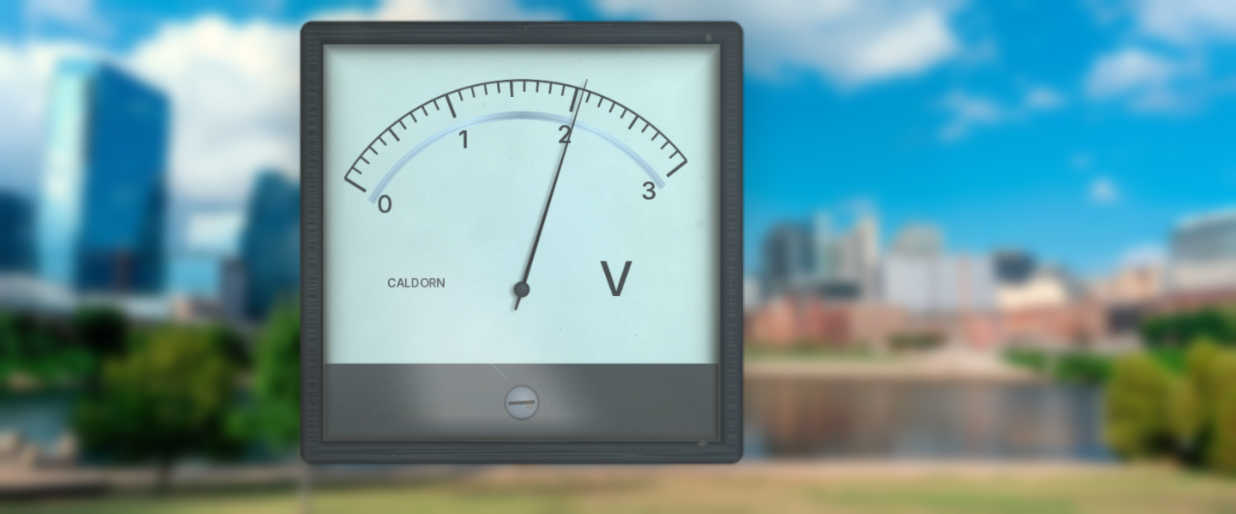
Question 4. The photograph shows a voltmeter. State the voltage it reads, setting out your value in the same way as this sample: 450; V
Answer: 2.05; V
